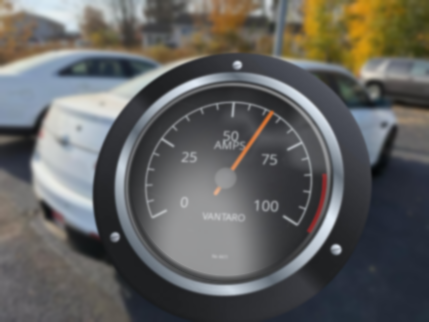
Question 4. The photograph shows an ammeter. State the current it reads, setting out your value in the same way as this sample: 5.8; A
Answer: 62.5; A
